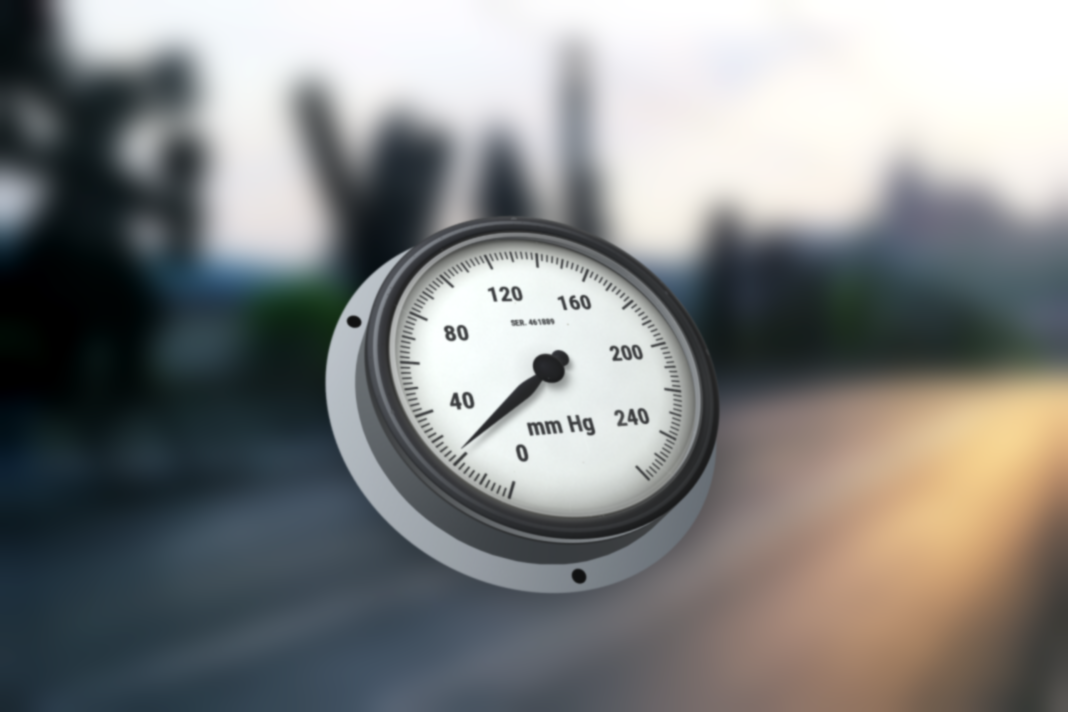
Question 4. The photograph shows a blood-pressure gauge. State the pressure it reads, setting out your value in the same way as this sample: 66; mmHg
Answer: 22; mmHg
